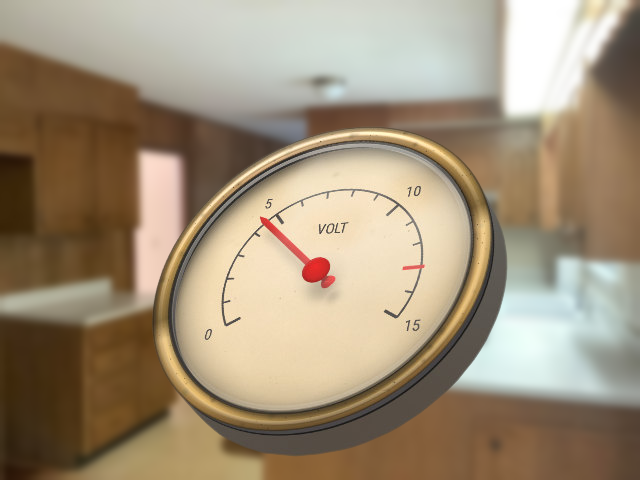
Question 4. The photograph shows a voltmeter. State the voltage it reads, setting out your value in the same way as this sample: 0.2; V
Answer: 4.5; V
